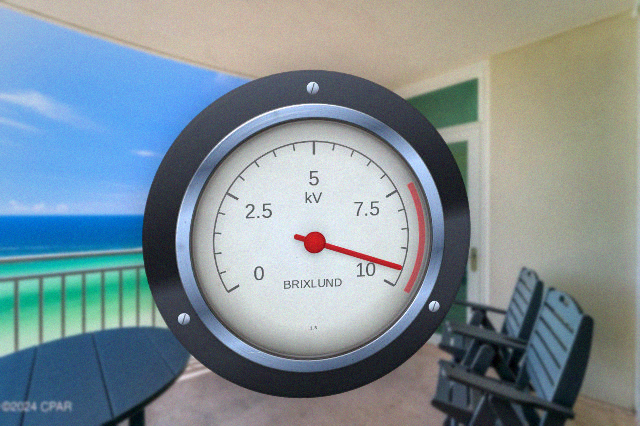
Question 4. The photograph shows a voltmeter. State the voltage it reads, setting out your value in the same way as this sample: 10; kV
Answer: 9.5; kV
